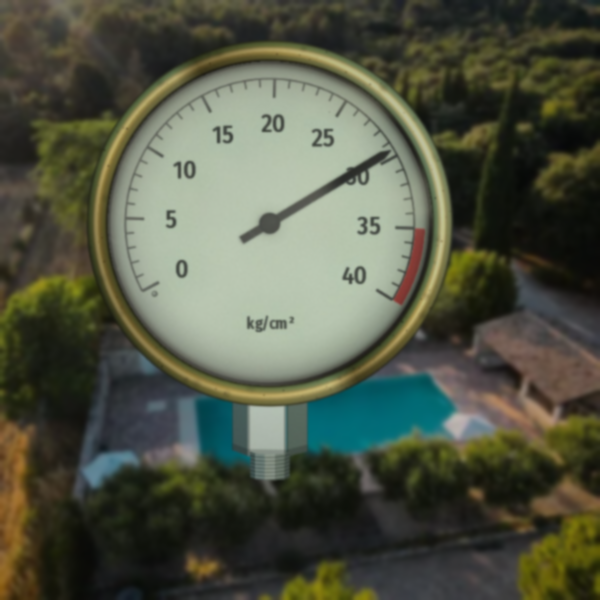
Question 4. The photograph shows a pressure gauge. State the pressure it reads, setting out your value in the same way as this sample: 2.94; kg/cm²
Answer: 29.5; kg/cm²
